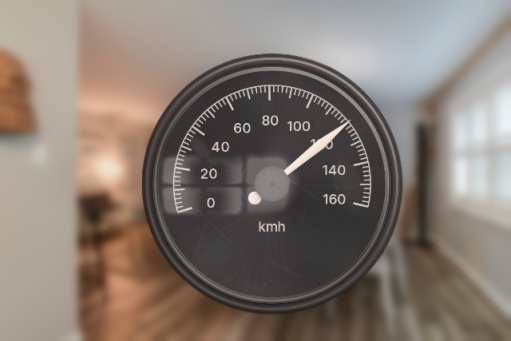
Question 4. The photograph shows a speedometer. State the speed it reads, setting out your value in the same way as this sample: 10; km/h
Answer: 120; km/h
